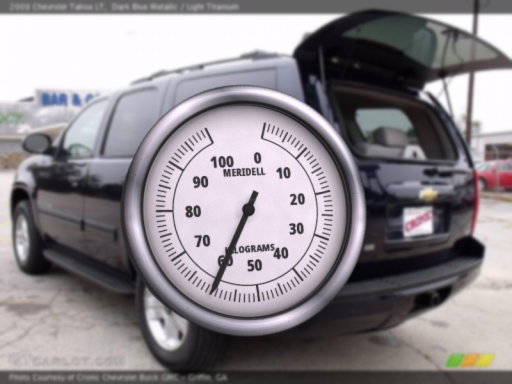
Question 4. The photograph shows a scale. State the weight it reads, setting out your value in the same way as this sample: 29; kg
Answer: 60; kg
